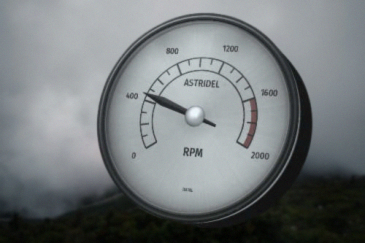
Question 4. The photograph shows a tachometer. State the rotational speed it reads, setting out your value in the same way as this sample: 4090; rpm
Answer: 450; rpm
